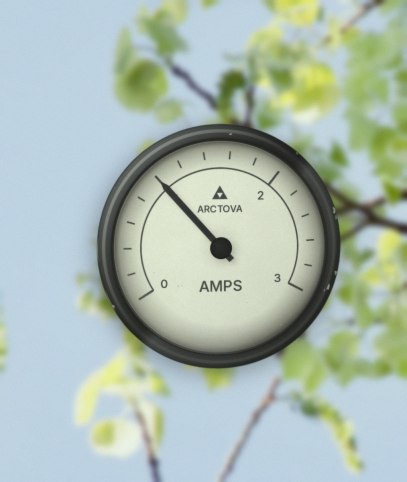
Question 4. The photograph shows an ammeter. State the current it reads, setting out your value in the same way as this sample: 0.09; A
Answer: 1; A
